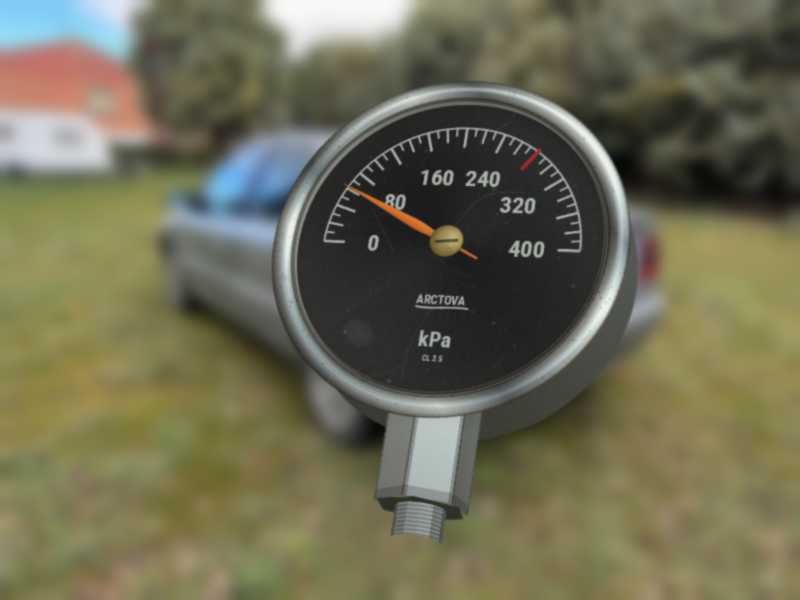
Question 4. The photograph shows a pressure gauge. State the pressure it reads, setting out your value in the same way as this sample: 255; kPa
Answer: 60; kPa
